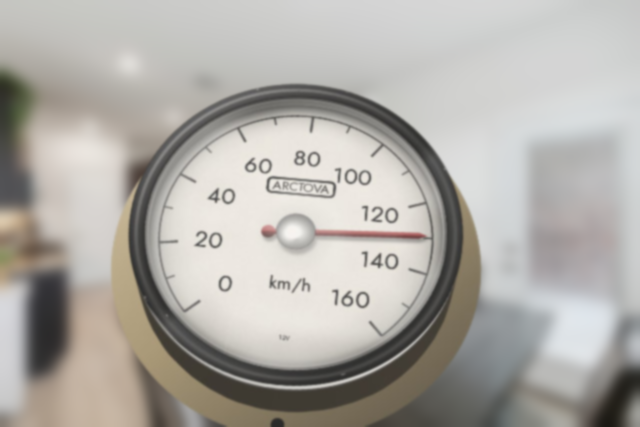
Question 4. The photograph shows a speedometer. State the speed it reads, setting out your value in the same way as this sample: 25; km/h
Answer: 130; km/h
